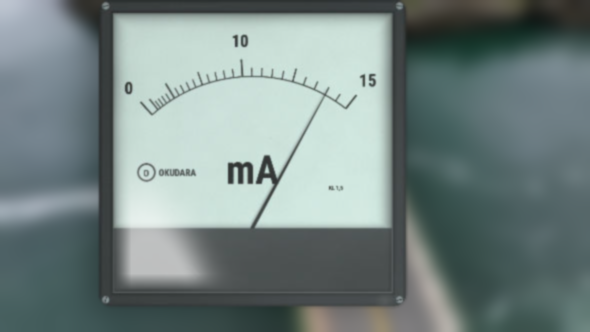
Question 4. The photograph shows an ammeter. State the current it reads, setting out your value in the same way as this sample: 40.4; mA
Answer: 14; mA
